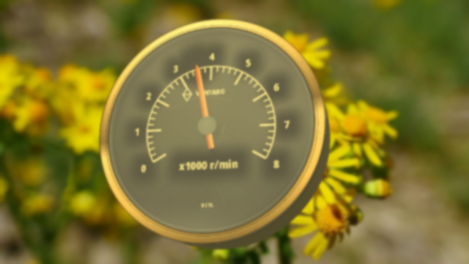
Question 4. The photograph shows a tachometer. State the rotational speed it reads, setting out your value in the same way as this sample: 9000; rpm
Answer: 3600; rpm
